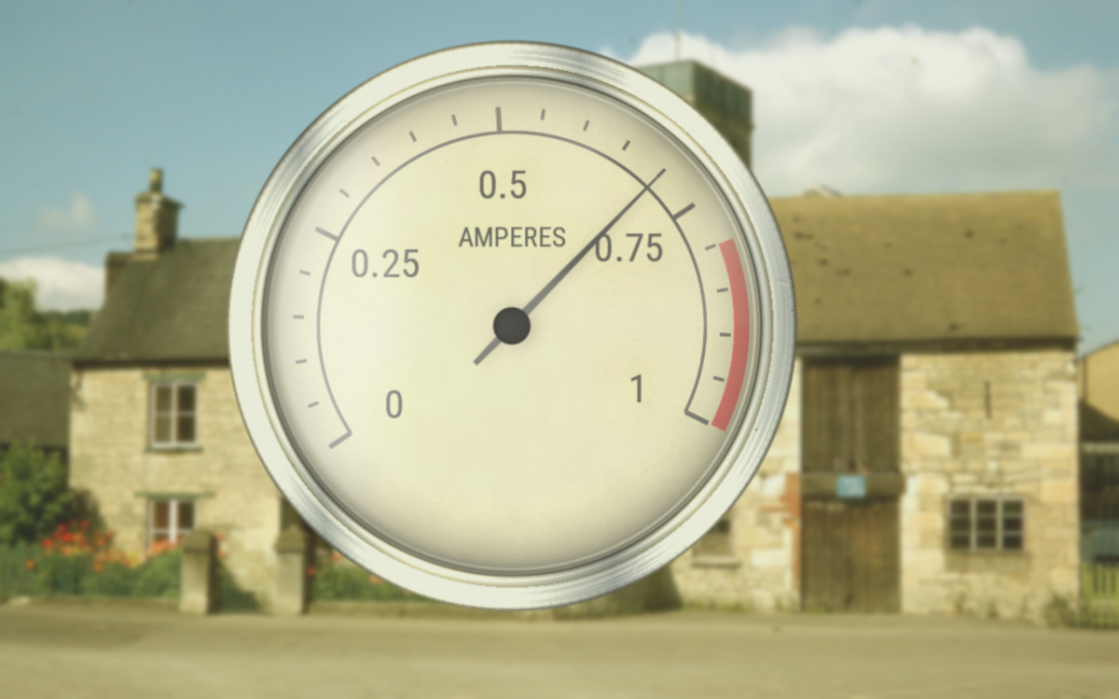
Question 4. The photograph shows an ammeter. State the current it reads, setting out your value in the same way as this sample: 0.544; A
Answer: 0.7; A
